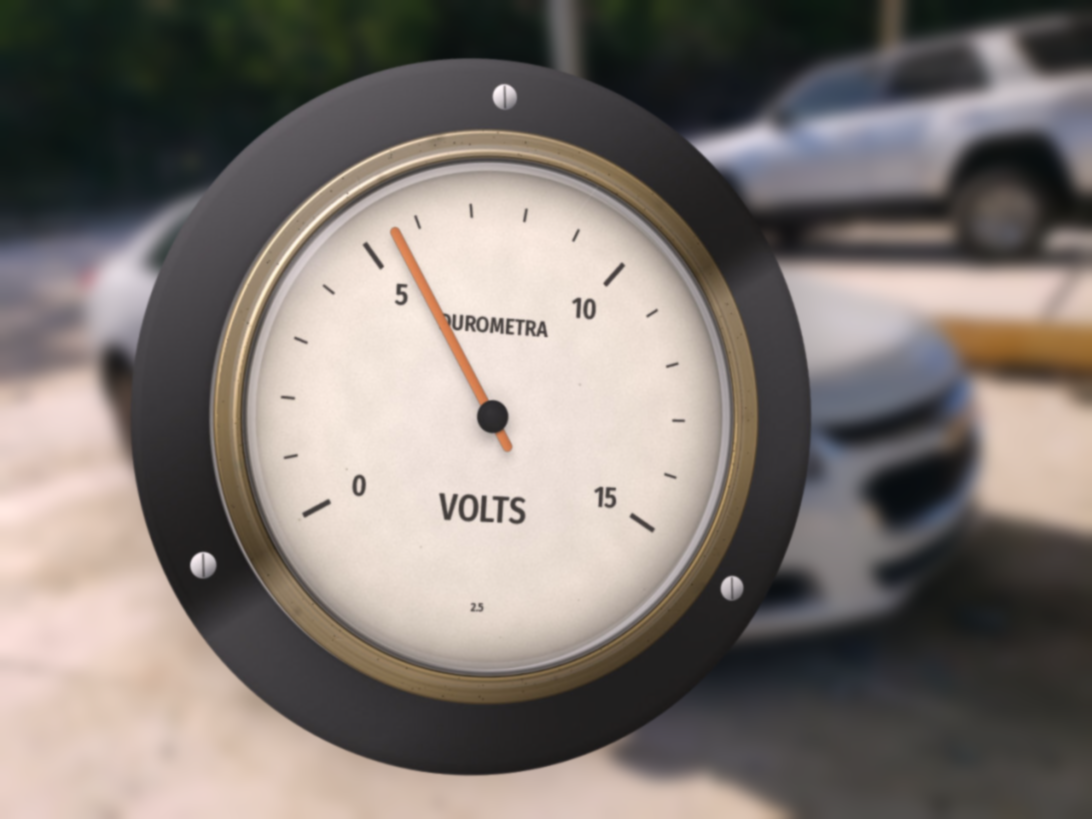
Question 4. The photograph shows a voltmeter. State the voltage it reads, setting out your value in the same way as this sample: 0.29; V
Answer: 5.5; V
